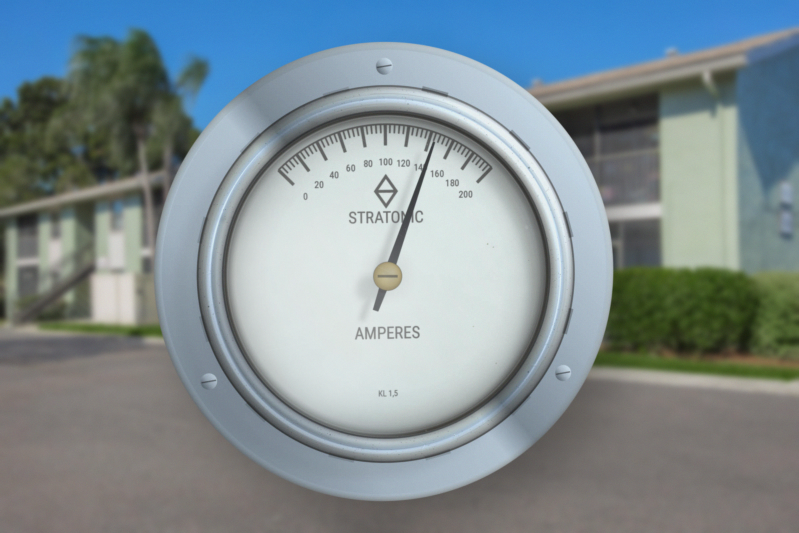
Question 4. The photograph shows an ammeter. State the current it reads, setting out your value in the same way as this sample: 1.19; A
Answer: 144; A
